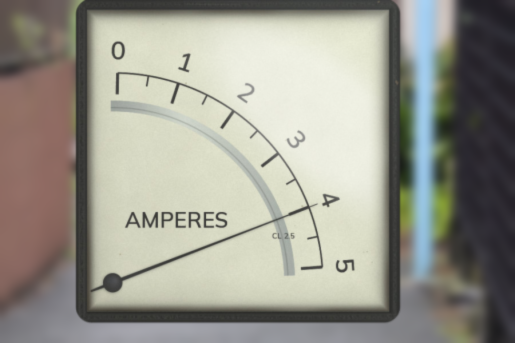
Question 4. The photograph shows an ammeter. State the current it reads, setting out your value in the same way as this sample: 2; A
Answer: 4; A
